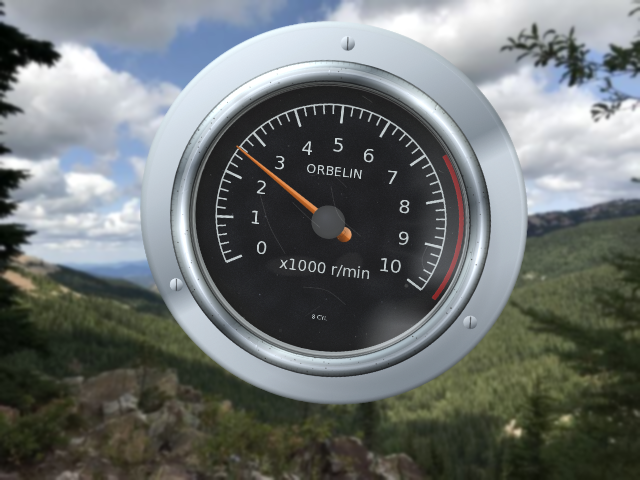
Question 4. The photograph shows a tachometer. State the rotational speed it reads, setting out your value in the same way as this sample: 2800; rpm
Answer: 2600; rpm
